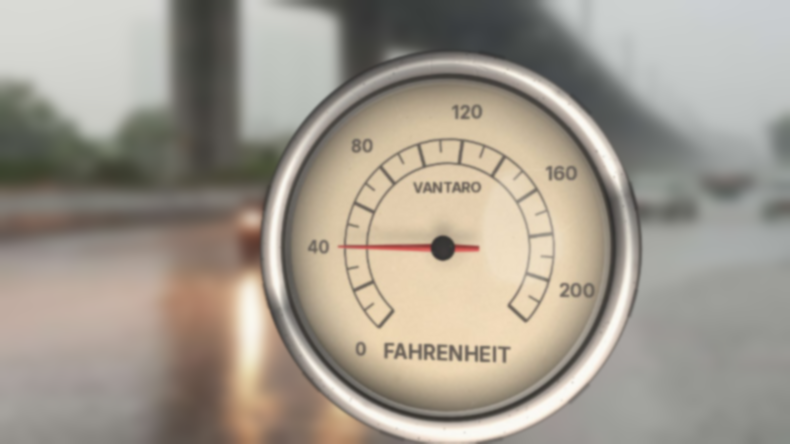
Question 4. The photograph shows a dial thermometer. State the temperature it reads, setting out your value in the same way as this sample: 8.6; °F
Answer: 40; °F
